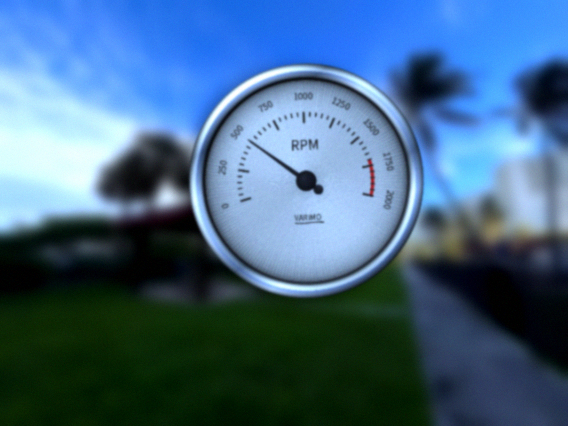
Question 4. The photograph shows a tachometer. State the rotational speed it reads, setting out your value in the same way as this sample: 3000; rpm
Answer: 500; rpm
